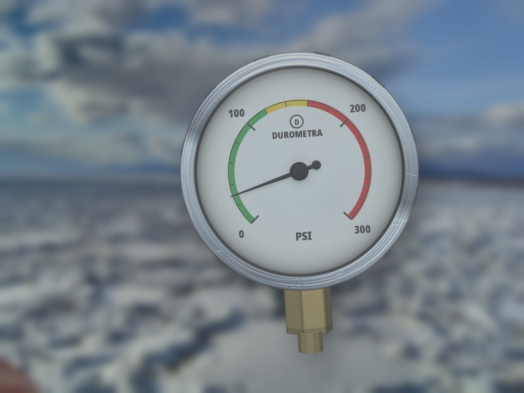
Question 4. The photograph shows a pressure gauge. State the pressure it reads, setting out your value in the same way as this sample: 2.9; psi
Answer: 30; psi
